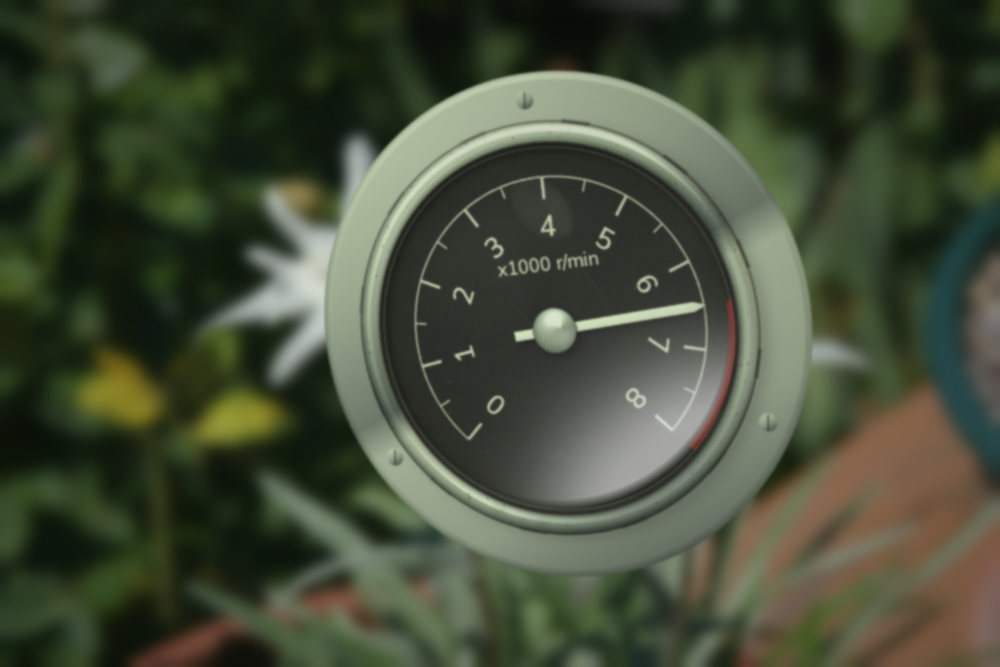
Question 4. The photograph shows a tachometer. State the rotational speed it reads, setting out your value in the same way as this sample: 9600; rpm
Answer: 6500; rpm
